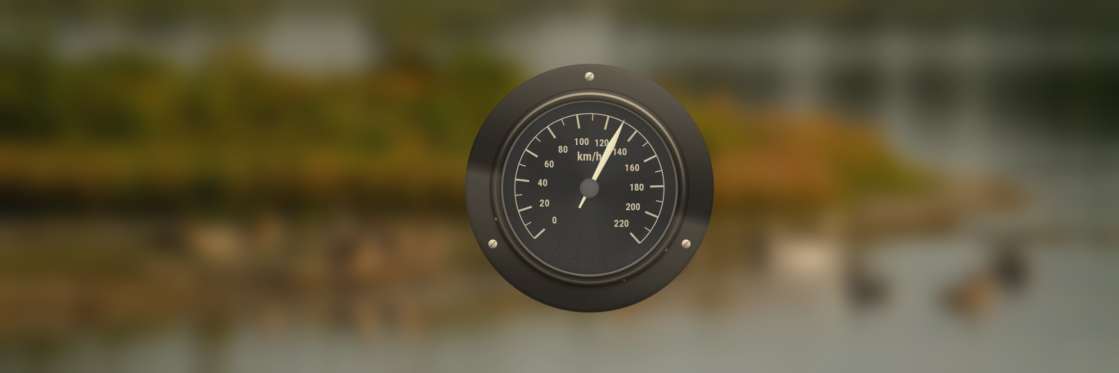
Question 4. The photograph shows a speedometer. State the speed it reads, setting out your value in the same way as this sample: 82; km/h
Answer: 130; km/h
